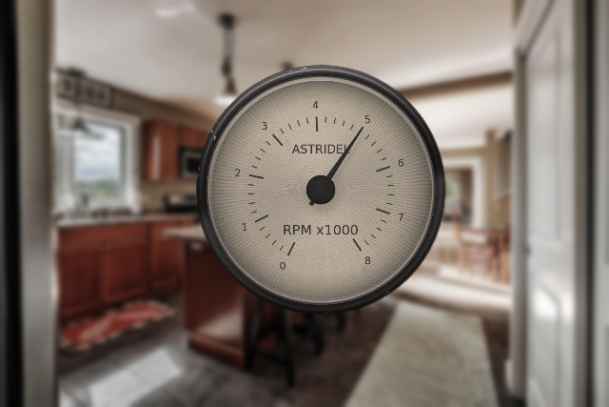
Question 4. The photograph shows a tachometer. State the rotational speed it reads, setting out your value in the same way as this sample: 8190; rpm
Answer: 5000; rpm
